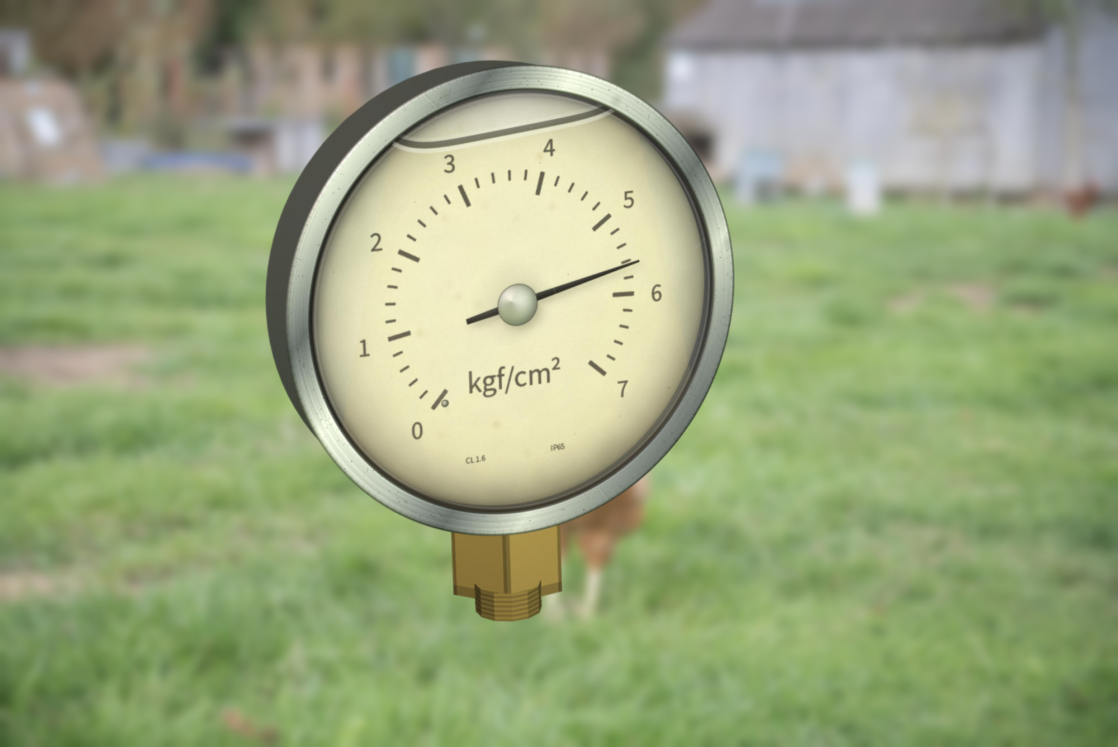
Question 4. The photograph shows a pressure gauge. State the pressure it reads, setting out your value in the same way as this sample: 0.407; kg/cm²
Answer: 5.6; kg/cm²
